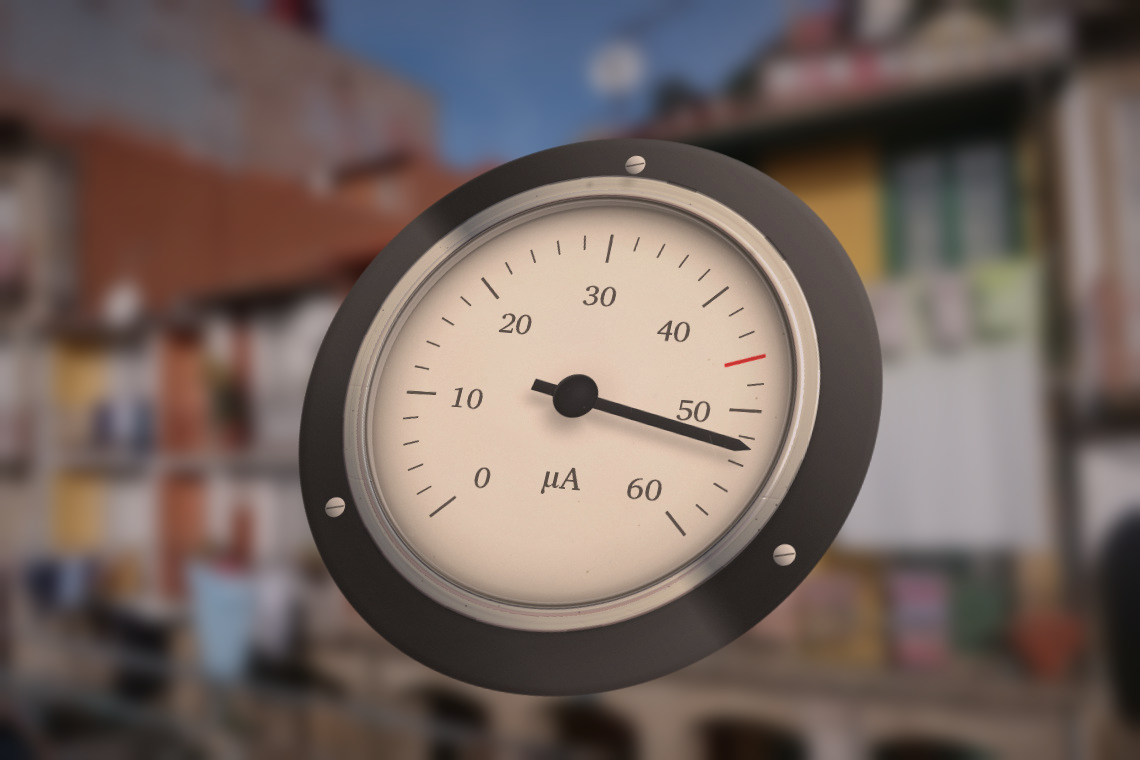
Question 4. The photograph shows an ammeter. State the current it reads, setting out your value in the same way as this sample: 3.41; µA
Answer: 53; µA
